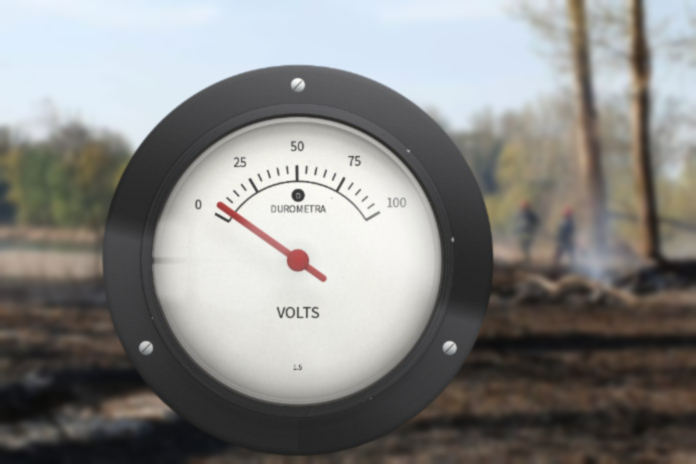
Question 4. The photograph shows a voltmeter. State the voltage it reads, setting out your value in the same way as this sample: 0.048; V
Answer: 5; V
